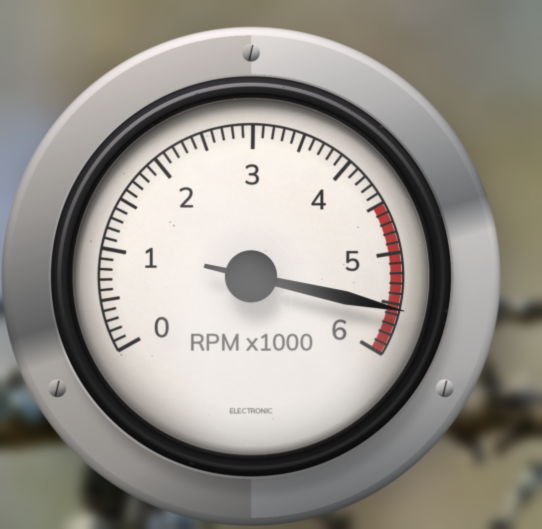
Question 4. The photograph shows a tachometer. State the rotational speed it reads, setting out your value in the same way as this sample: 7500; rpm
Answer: 5550; rpm
